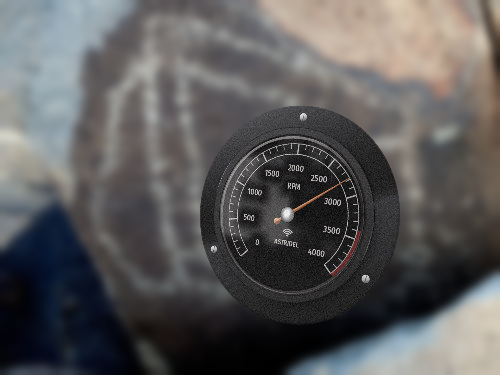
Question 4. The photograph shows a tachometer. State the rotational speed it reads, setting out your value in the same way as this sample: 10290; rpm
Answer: 2800; rpm
